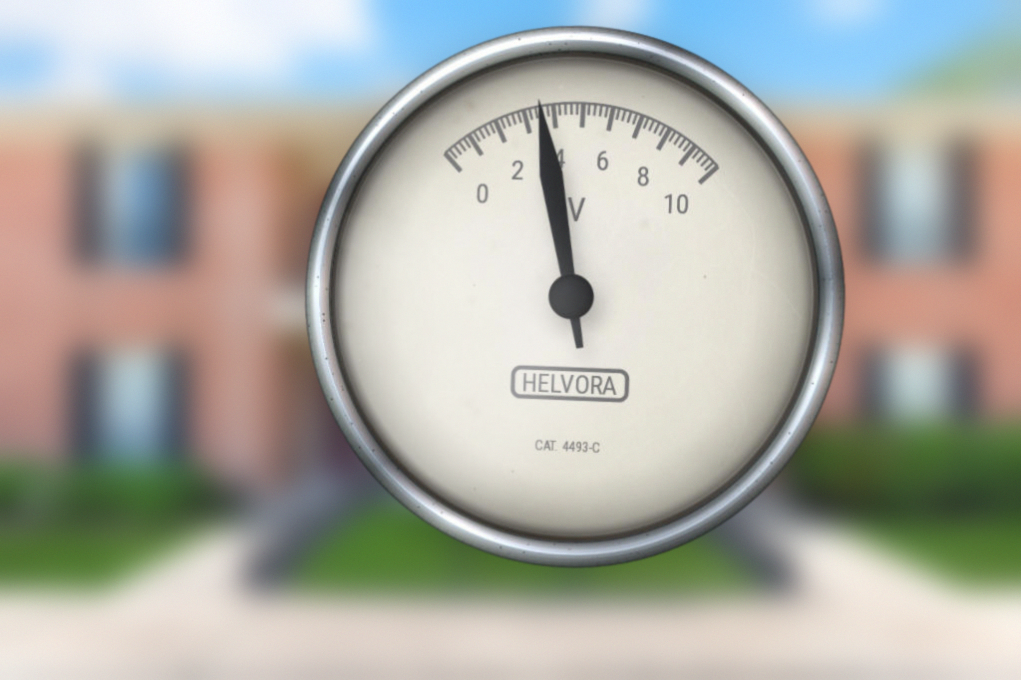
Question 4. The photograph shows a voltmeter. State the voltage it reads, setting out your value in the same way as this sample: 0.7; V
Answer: 3.6; V
